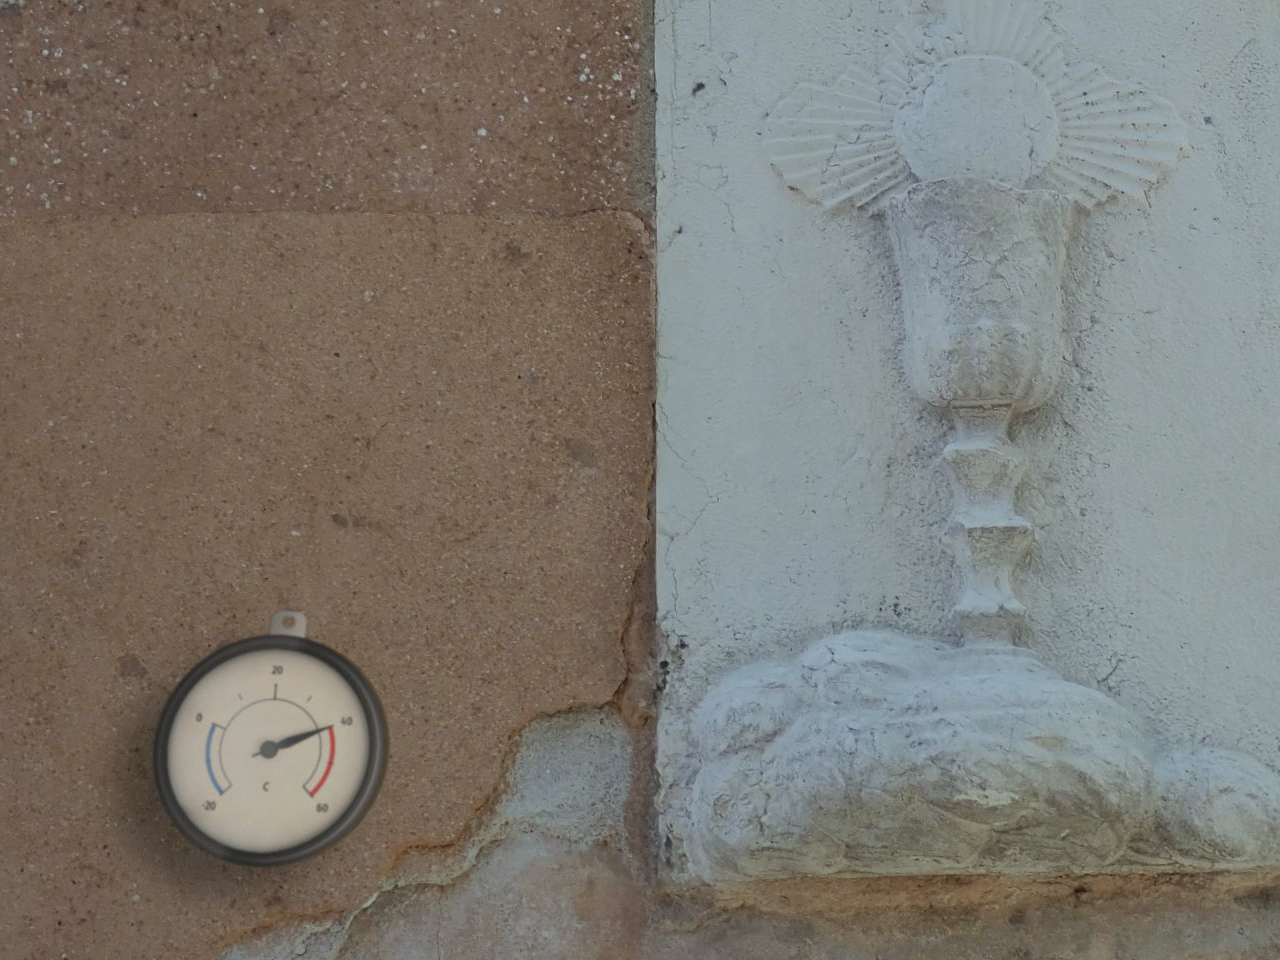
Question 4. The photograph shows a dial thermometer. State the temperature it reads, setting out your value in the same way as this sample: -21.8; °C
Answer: 40; °C
